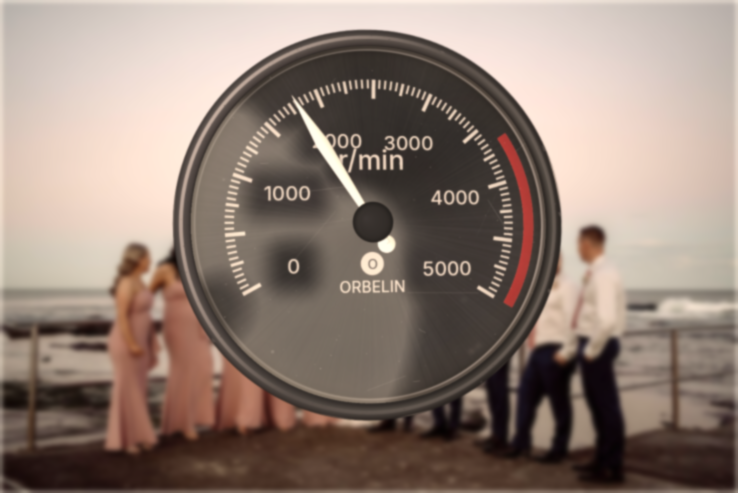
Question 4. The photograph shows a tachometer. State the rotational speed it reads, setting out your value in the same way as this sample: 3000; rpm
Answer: 1800; rpm
